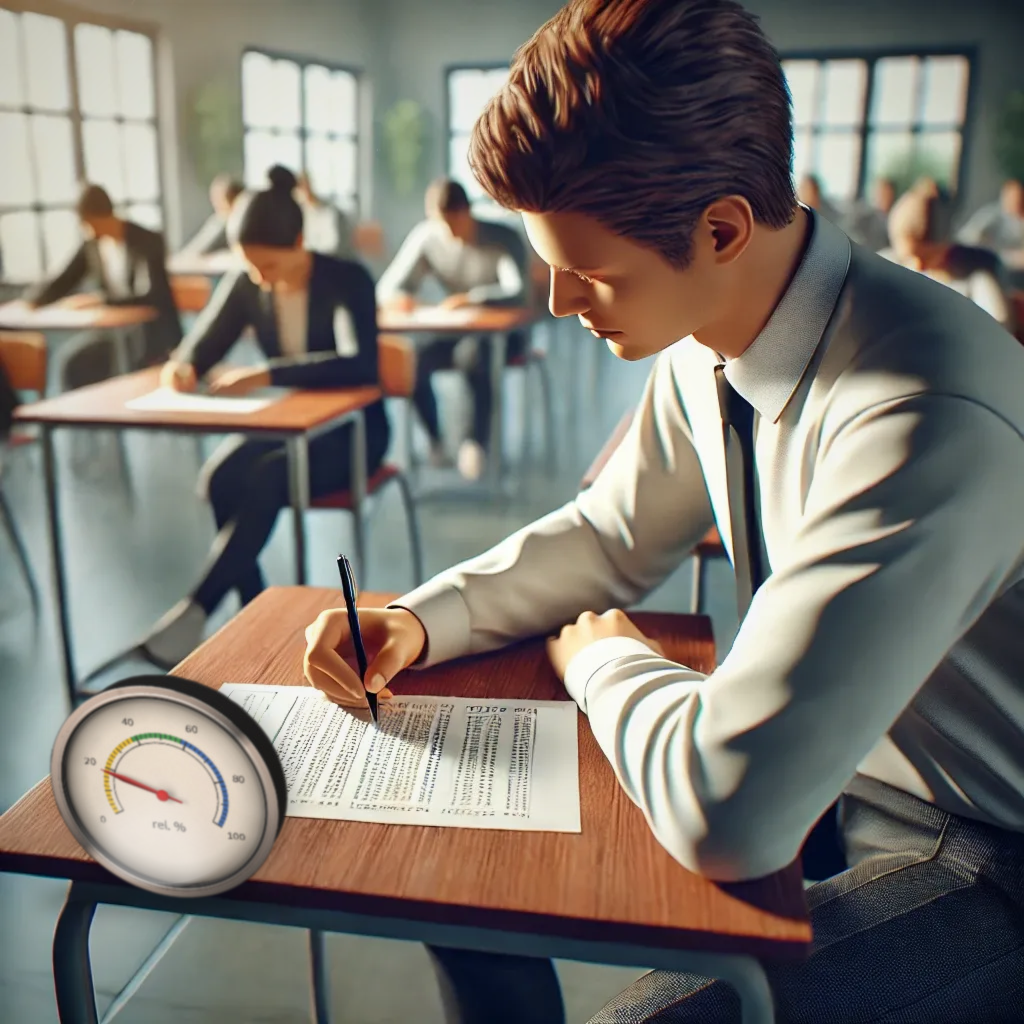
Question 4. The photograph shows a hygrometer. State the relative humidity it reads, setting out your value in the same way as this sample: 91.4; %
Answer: 20; %
